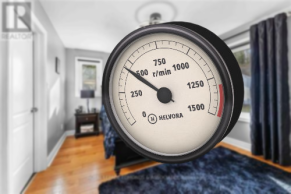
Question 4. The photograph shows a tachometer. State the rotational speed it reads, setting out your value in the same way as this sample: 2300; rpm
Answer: 450; rpm
